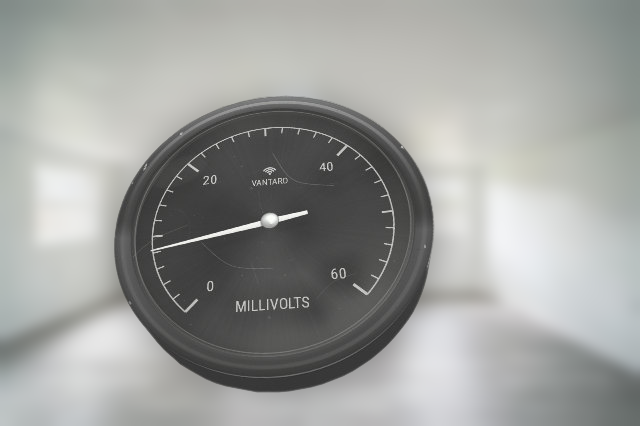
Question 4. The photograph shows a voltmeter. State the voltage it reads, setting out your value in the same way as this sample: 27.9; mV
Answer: 8; mV
